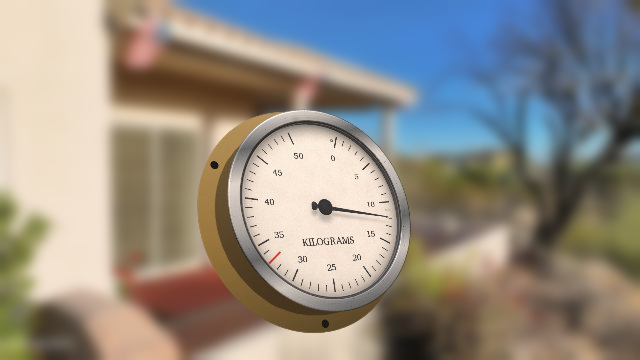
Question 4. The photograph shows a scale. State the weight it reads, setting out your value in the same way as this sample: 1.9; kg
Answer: 12; kg
